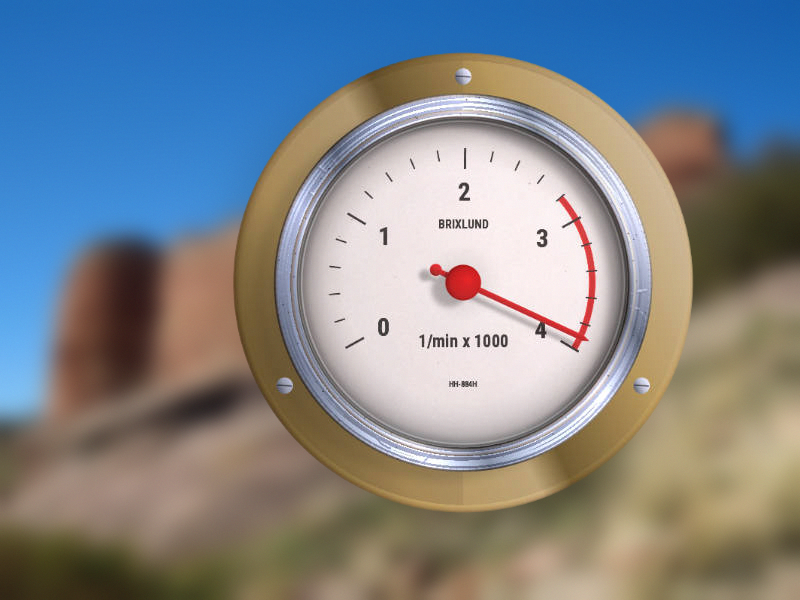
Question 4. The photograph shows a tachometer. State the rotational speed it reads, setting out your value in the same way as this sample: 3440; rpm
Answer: 3900; rpm
